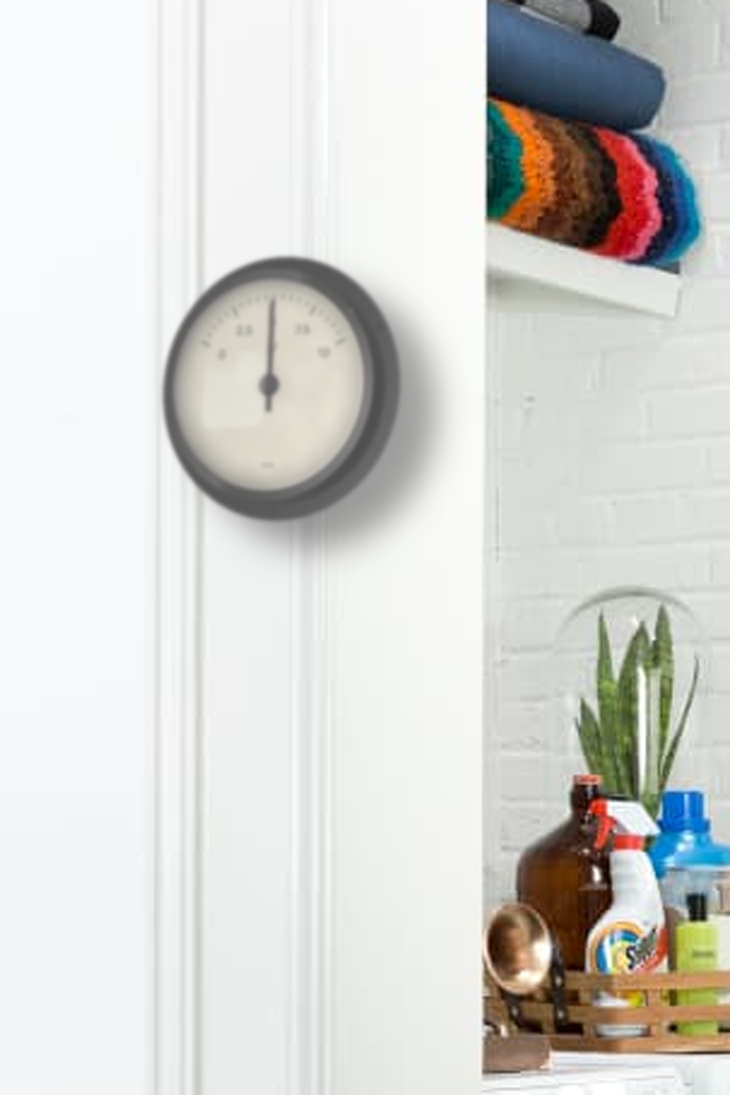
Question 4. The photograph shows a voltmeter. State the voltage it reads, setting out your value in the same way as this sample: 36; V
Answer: 5; V
